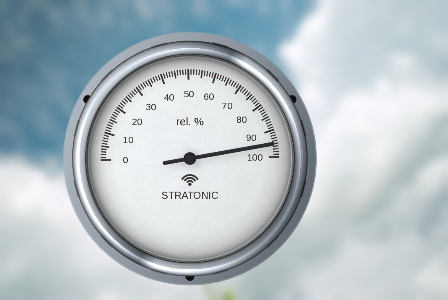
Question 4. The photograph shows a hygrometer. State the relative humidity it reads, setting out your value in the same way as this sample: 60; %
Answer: 95; %
